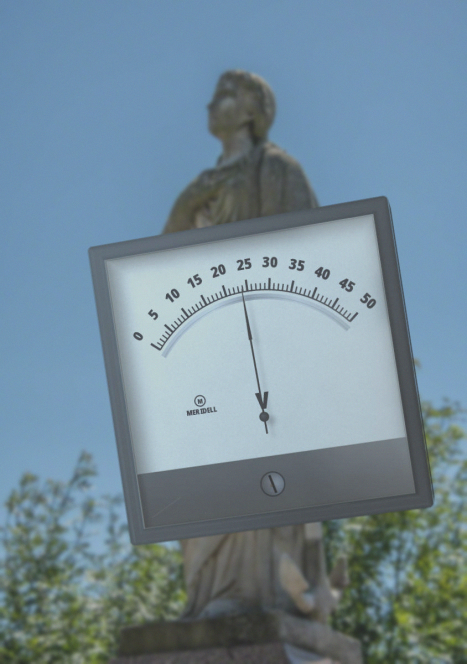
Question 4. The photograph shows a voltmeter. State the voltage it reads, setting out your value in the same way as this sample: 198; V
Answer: 24; V
